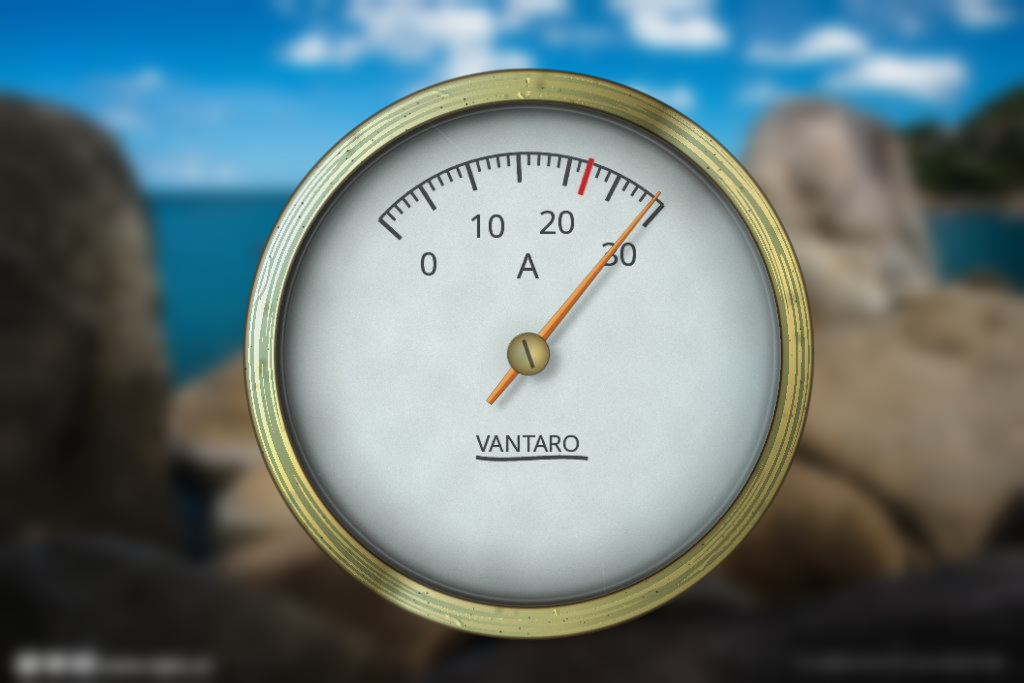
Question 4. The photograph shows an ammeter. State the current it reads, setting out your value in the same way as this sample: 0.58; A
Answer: 29; A
